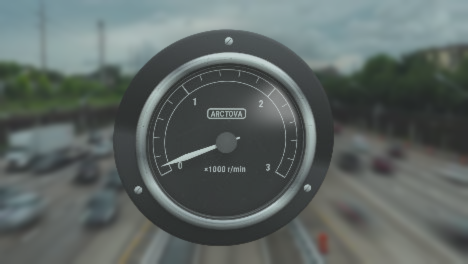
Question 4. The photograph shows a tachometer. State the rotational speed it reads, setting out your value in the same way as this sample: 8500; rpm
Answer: 100; rpm
